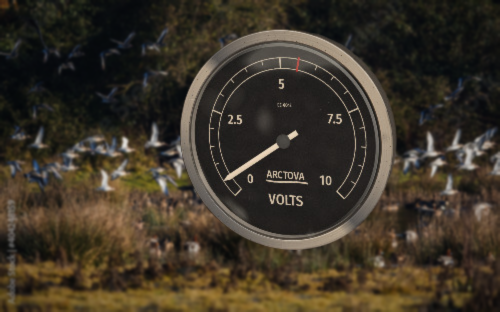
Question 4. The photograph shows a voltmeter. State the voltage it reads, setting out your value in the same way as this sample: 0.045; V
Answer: 0.5; V
